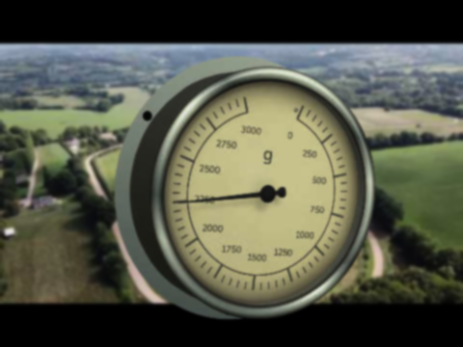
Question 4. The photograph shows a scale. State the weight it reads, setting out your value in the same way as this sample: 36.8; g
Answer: 2250; g
